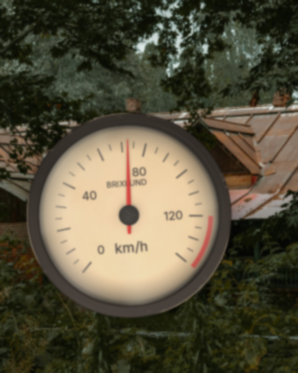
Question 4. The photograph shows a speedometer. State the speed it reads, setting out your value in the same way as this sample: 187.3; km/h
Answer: 72.5; km/h
